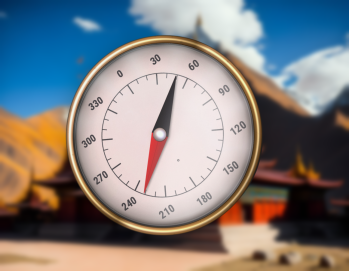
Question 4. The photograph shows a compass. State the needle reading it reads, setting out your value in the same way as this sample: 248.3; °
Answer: 230; °
